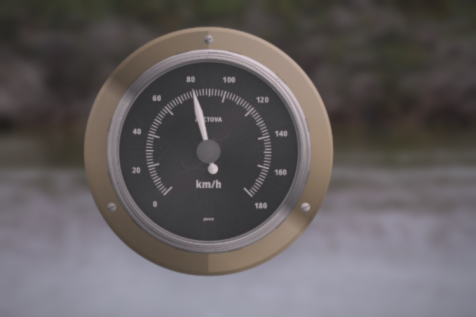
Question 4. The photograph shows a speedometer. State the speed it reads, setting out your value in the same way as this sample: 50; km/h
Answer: 80; km/h
